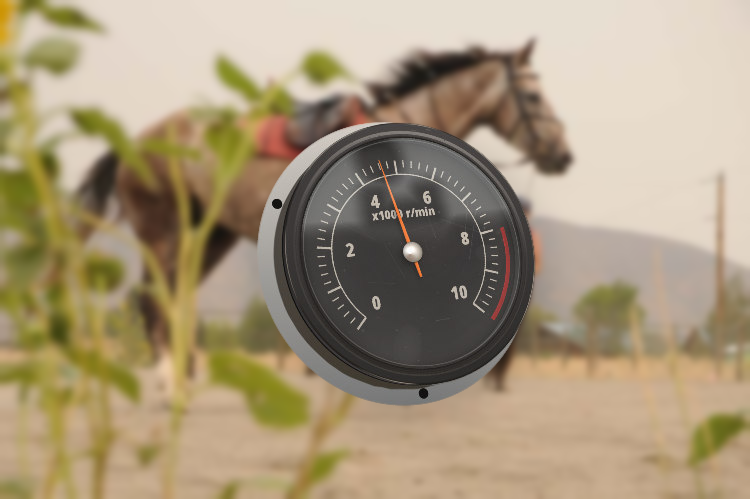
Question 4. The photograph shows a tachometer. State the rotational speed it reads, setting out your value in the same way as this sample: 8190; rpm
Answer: 4600; rpm
